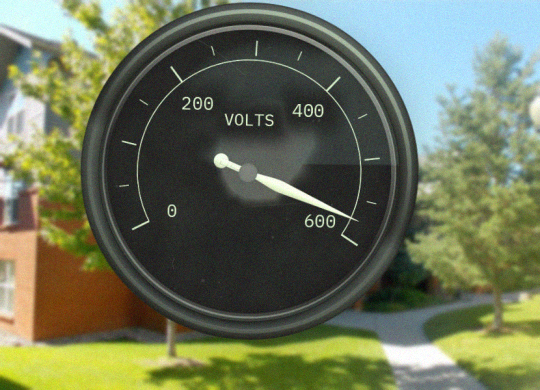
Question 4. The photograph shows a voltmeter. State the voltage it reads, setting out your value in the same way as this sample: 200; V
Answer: 575; V
